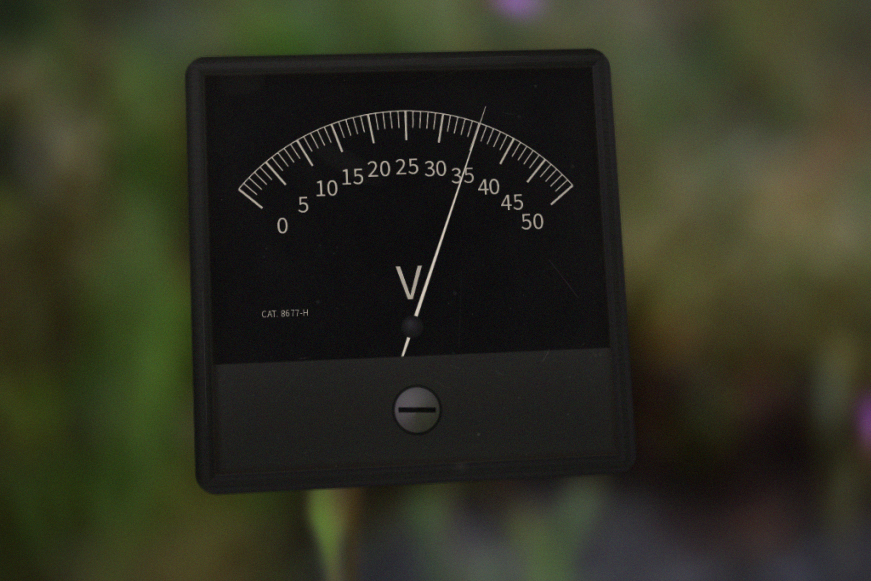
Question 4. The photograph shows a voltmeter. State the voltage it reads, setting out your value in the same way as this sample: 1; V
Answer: 35; V
